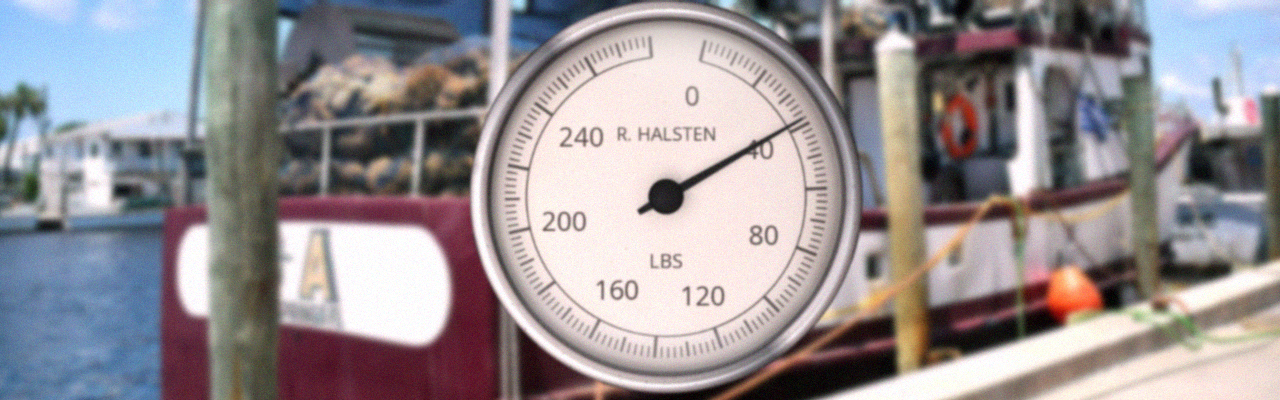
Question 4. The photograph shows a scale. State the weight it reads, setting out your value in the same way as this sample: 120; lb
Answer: 38; lb
